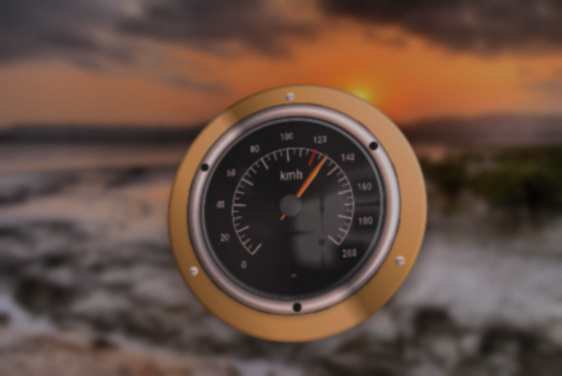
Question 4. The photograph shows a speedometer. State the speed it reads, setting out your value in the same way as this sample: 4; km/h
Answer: 130; km/h
